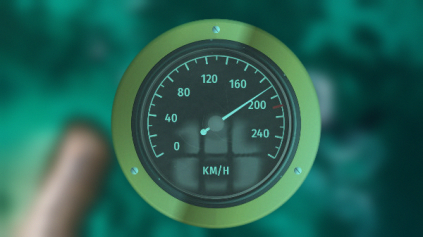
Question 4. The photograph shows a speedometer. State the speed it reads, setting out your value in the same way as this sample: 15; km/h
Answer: 190; km/h
